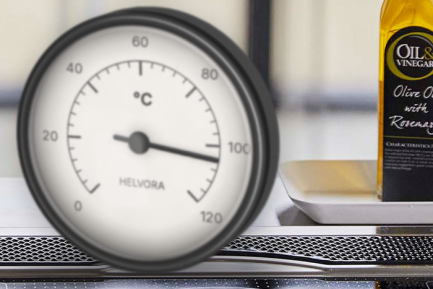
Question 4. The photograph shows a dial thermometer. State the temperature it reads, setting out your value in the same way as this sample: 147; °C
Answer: 104; °C
